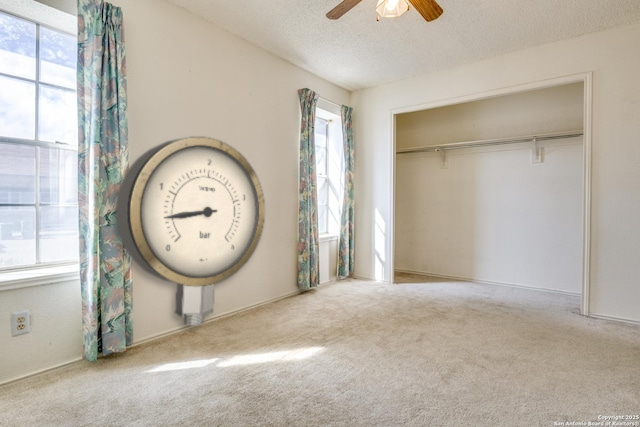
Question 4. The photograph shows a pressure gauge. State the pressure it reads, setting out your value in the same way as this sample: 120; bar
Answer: 0.5; bar
